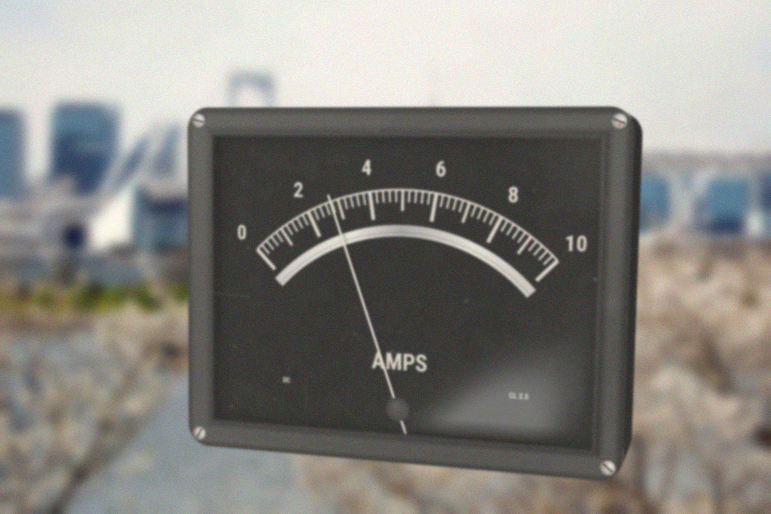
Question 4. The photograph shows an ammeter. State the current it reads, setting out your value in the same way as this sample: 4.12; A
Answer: 2.8; A
